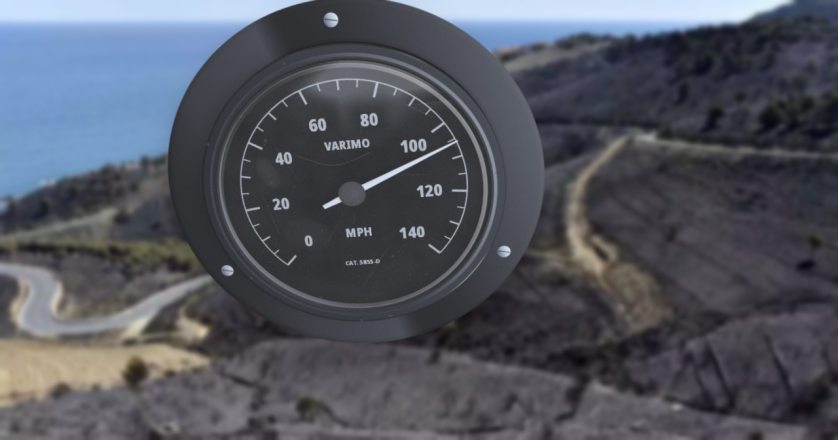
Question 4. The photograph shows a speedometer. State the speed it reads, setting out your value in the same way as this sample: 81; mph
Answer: 105; mph
